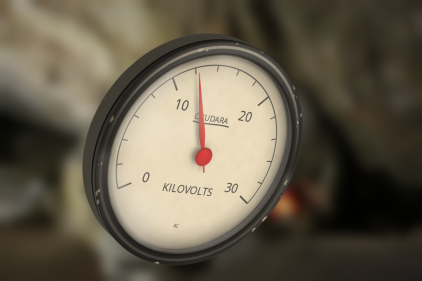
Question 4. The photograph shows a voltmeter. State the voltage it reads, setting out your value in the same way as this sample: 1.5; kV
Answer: 12; kV
